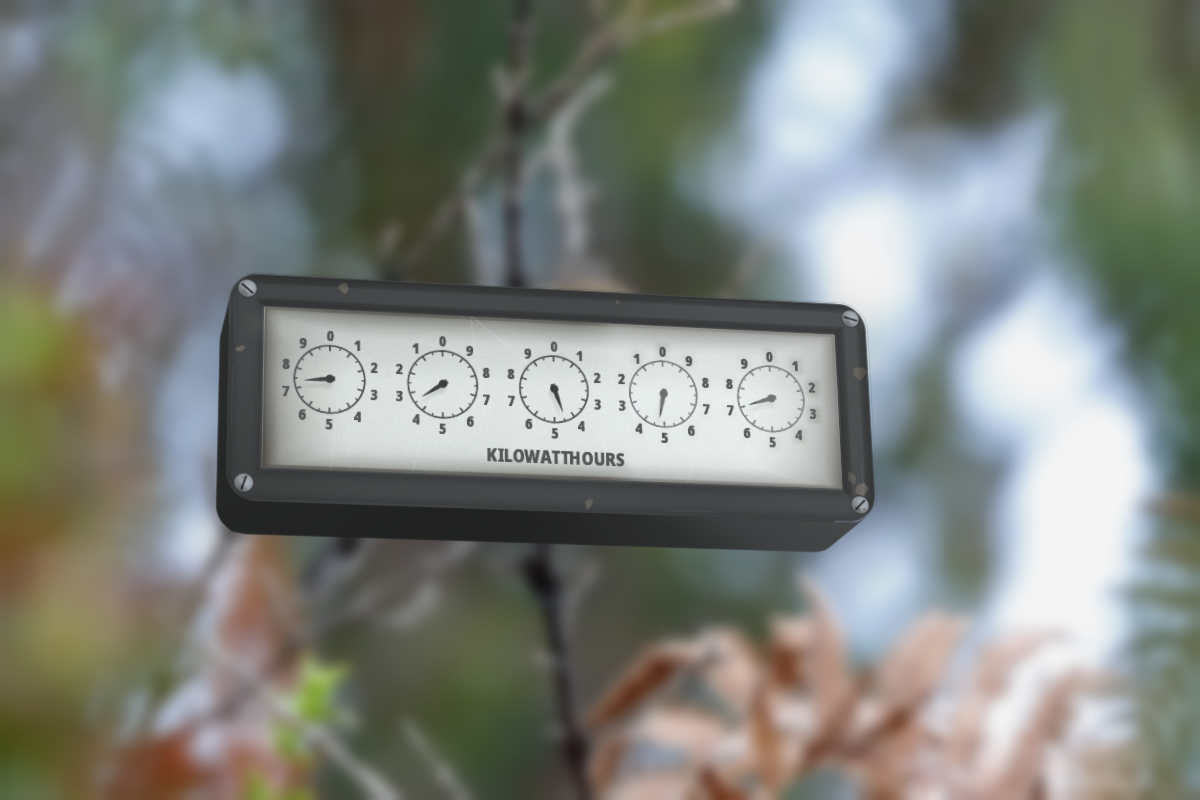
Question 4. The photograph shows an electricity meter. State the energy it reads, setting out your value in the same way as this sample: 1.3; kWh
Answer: 73447; kWh
